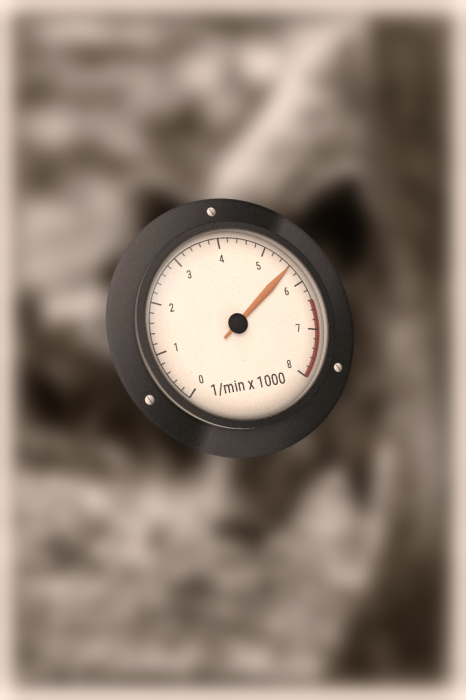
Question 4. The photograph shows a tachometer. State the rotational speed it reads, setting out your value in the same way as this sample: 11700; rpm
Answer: 5600; rpm
